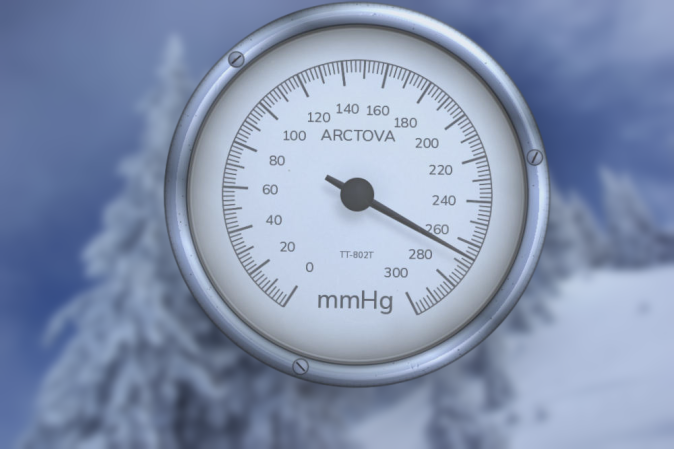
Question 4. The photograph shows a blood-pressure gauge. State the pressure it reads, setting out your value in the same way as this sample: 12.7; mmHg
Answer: 266; mmHg
